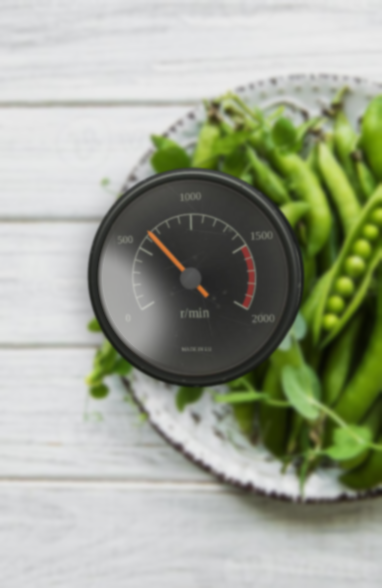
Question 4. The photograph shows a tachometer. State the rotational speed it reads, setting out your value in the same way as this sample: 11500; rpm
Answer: 650; rpm
